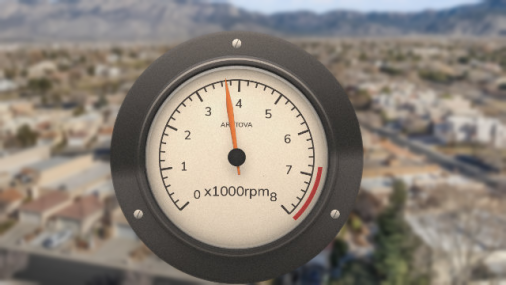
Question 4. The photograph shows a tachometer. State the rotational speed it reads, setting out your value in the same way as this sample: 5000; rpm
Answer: 3700; rpm
